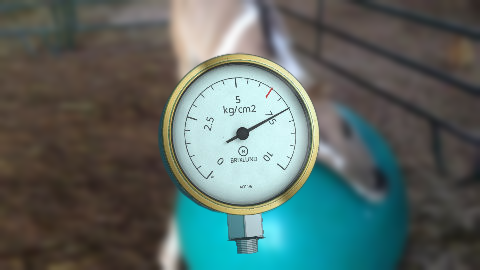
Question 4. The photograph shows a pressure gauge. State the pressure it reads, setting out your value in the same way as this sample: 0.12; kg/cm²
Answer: 7.5; kg/cm²
